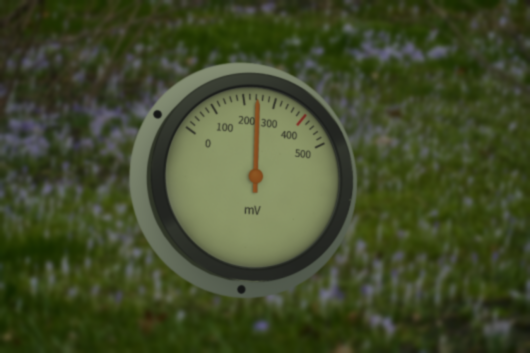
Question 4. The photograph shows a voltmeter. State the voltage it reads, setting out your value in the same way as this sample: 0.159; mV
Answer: 240; mV
